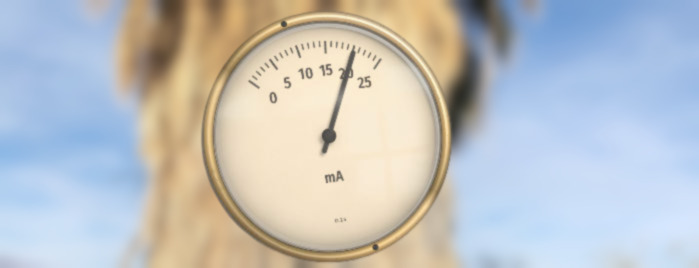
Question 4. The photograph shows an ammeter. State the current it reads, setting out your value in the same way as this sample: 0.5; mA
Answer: 20; mA
